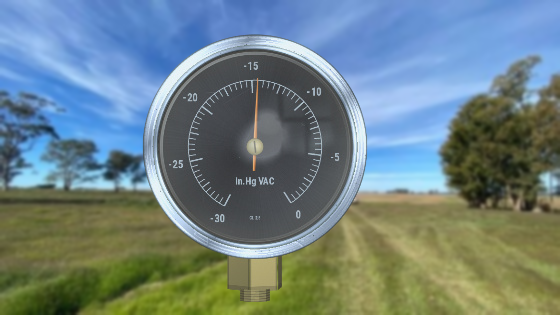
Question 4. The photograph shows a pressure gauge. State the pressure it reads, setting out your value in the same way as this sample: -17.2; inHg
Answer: -14.5; inHg
